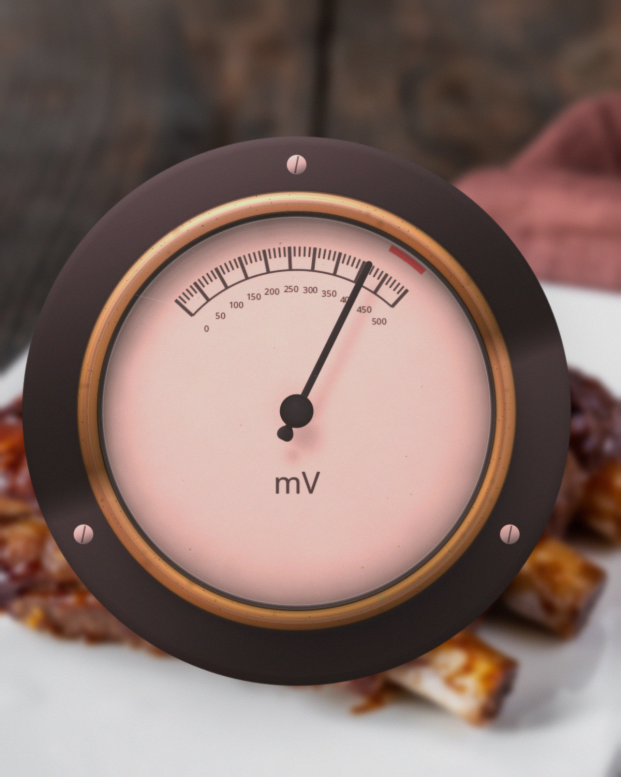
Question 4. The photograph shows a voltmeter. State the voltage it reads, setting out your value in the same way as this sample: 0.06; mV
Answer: 410; mV
